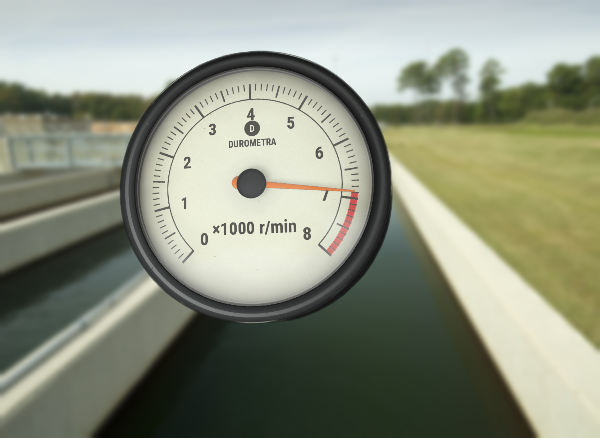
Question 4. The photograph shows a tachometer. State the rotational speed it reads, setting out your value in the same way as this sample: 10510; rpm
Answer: 6900; rpm
